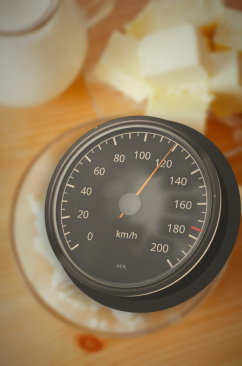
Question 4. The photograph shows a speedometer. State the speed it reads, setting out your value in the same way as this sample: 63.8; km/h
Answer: 120; km/h
